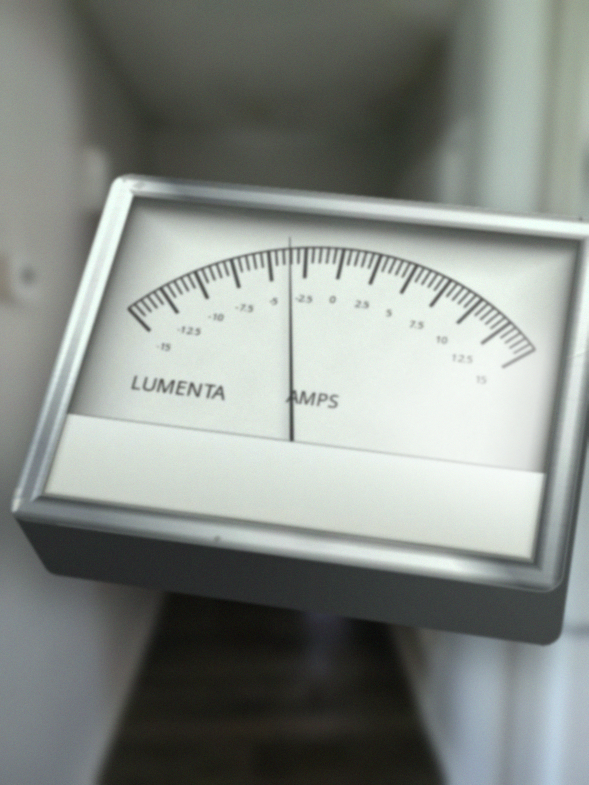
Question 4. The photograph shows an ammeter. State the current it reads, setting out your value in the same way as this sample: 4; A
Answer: -3.5; A
